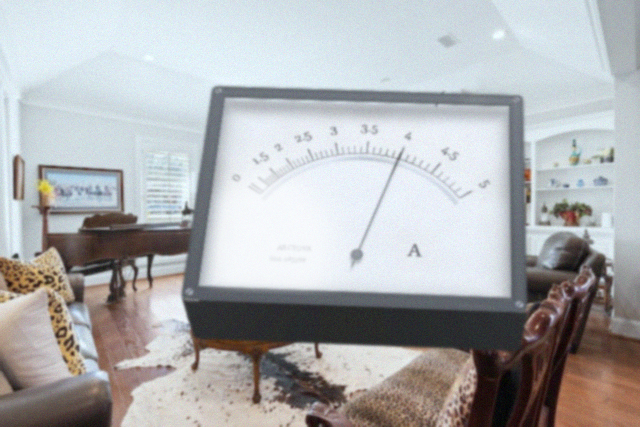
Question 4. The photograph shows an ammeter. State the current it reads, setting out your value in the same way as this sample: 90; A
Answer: 4; A
